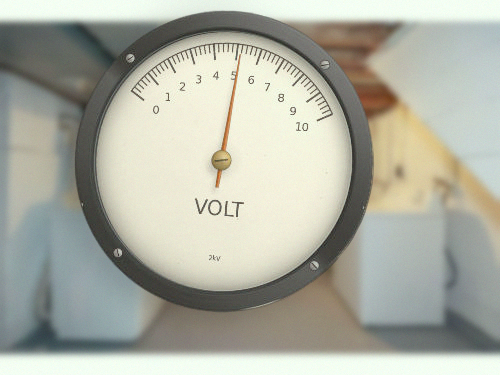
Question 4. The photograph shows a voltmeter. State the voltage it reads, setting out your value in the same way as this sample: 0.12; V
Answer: 5.2; V
